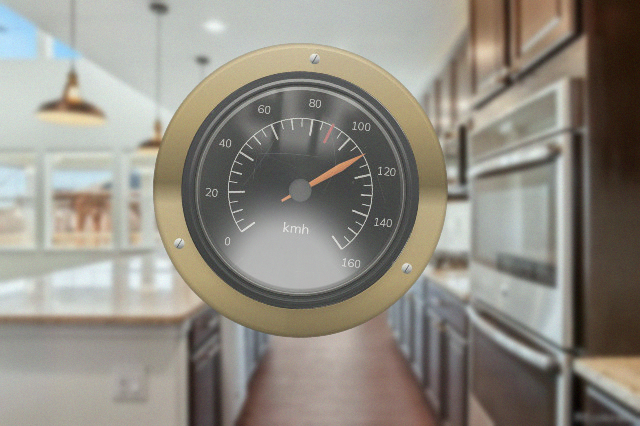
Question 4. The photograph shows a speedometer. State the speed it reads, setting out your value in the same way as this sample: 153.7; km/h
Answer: 110; km/h
